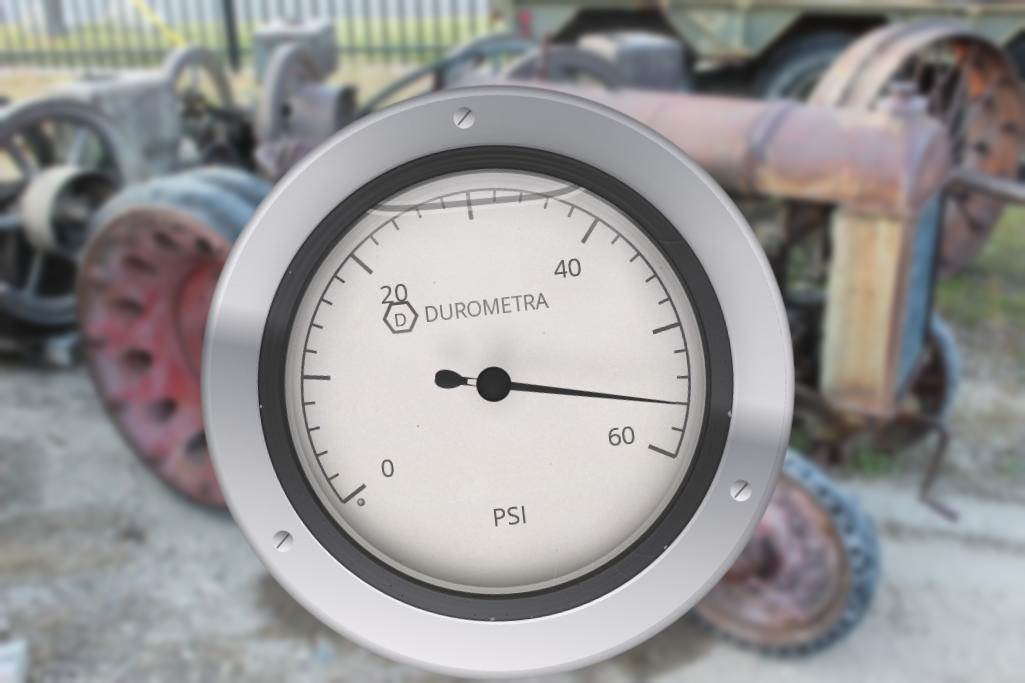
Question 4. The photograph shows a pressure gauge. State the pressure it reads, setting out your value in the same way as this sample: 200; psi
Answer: 56; psi
